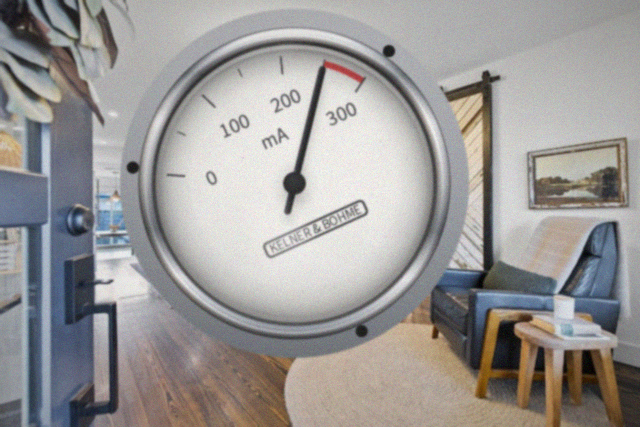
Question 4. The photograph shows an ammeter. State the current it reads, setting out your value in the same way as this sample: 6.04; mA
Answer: 250; mA
